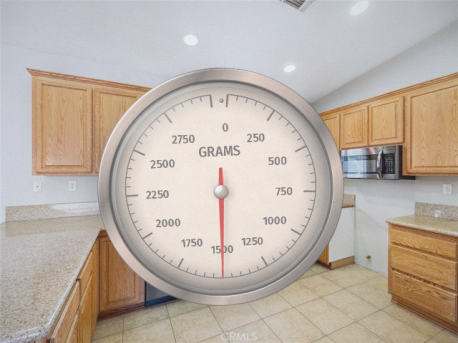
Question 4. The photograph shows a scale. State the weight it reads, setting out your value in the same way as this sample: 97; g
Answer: 1500; g
